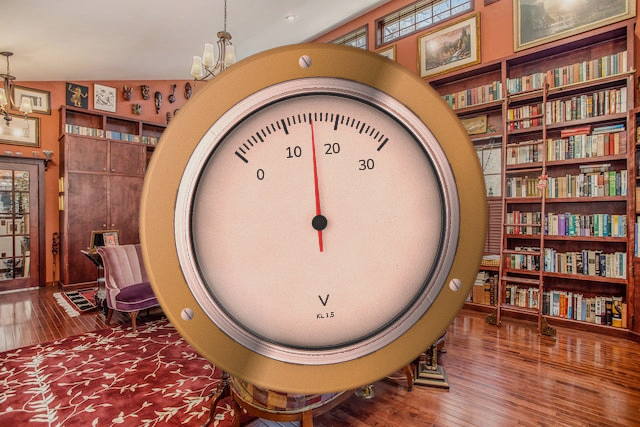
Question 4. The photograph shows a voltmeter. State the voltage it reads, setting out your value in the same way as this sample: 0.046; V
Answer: 15; V
